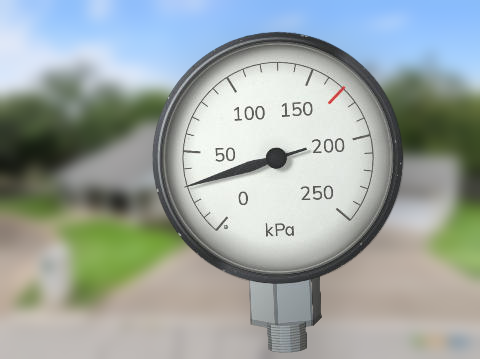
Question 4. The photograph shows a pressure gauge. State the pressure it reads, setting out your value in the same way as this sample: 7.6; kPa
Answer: 30; kPa
